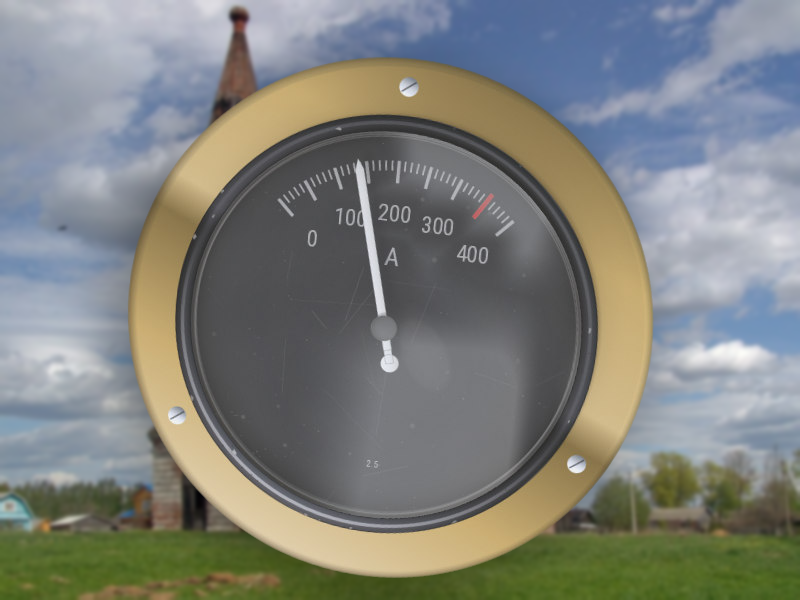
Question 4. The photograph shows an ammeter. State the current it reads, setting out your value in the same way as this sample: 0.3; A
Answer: 140; A
